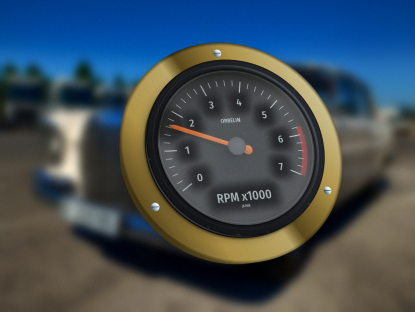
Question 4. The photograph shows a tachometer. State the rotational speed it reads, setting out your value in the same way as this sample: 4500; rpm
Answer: 1600; rpm
